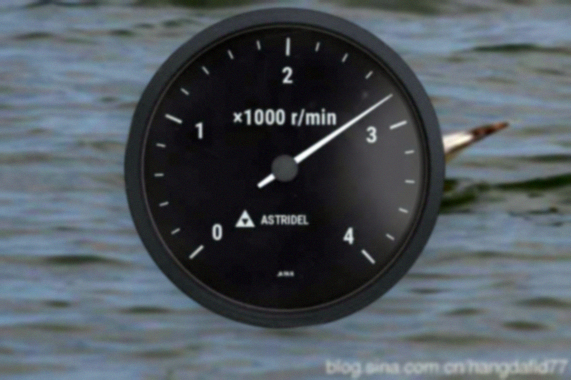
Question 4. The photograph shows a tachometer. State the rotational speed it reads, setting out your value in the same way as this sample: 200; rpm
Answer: 2800; rpm
